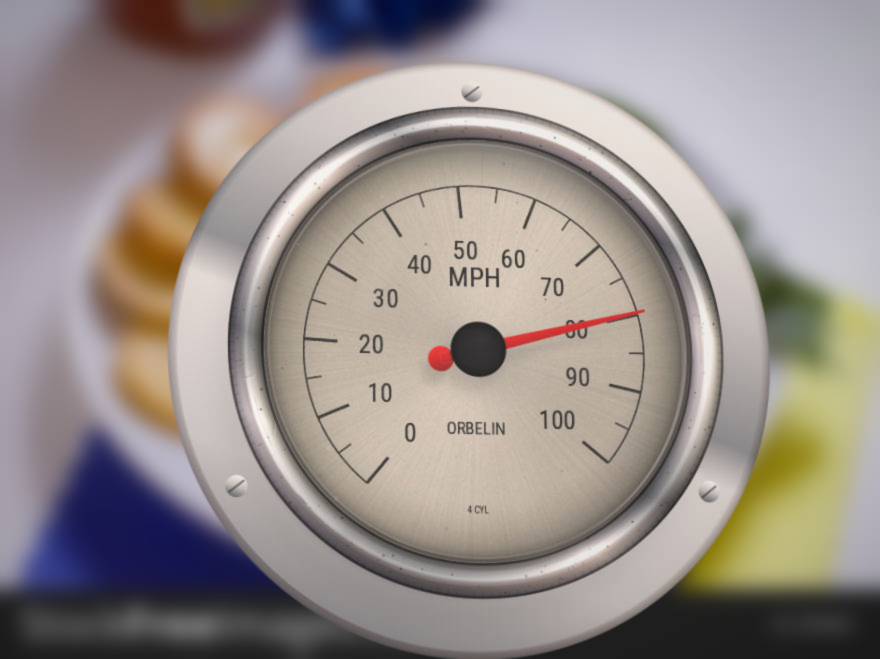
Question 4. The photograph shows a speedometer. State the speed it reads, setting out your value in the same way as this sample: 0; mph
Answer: 80; mph
